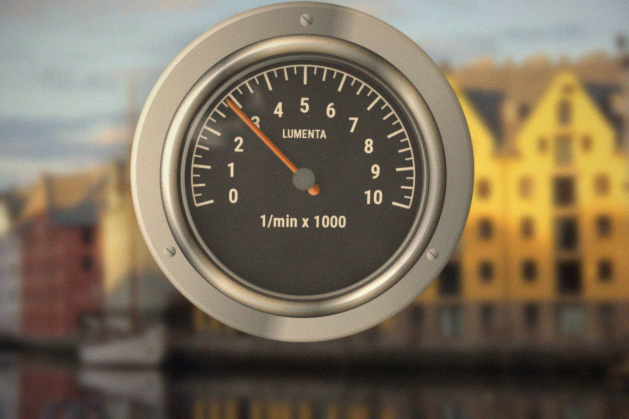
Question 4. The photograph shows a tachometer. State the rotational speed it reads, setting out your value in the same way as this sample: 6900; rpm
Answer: 2875; rpm
